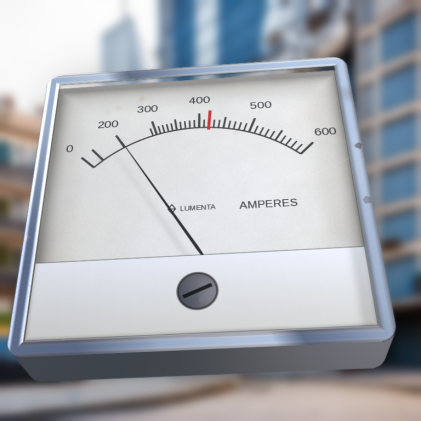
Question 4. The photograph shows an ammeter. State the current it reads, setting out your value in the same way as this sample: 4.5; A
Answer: 200; A
